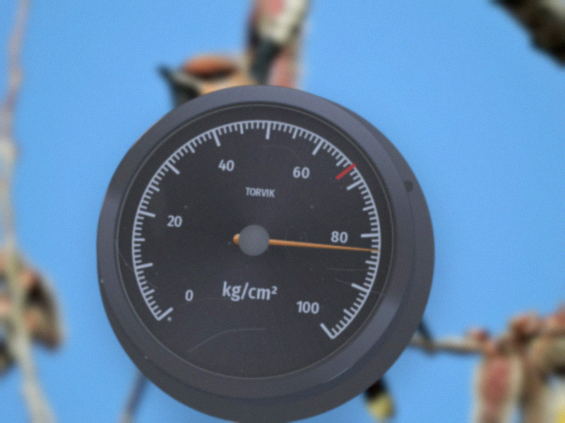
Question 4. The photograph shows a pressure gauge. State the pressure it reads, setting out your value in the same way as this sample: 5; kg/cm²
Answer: 83; kg/cm²
